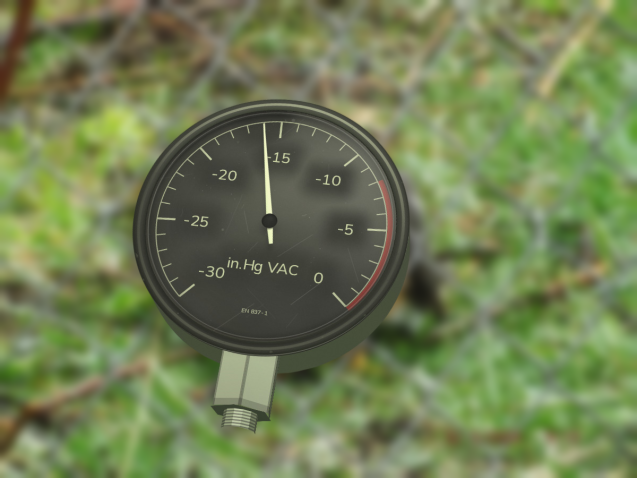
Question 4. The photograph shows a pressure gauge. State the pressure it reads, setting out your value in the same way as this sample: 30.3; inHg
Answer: -16; inHg
